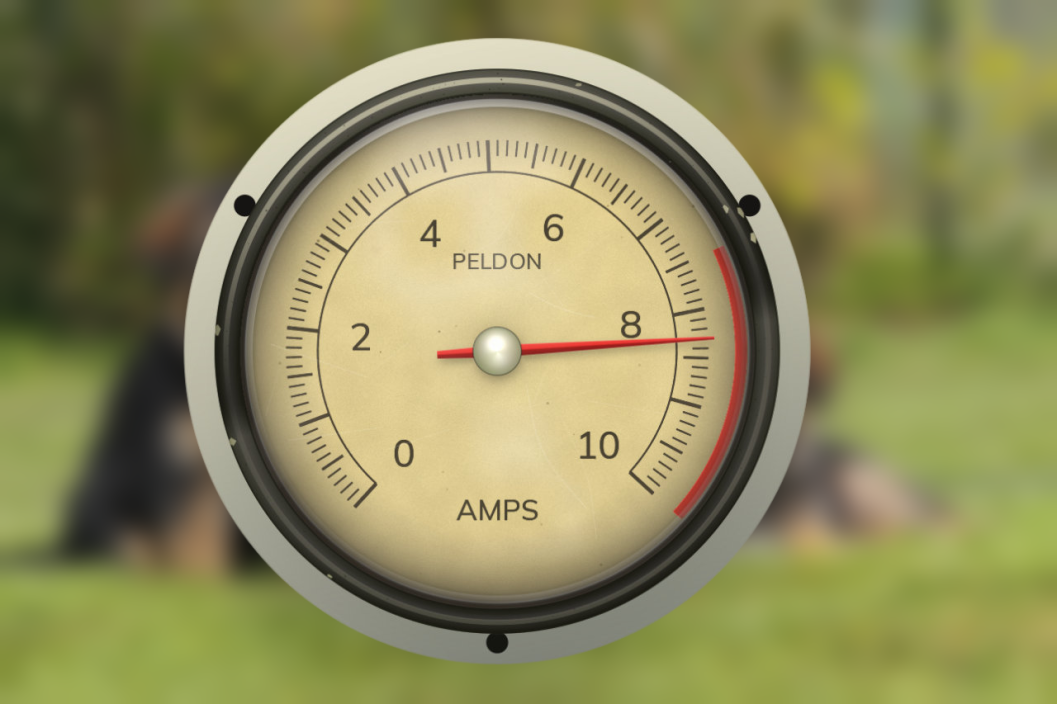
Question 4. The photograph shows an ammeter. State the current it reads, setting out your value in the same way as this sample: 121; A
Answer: 8.3; A
